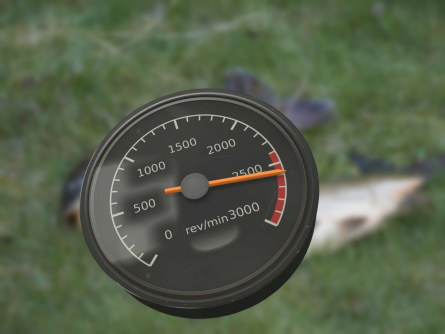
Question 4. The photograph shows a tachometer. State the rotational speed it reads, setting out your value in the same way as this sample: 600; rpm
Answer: 2600; rpm
